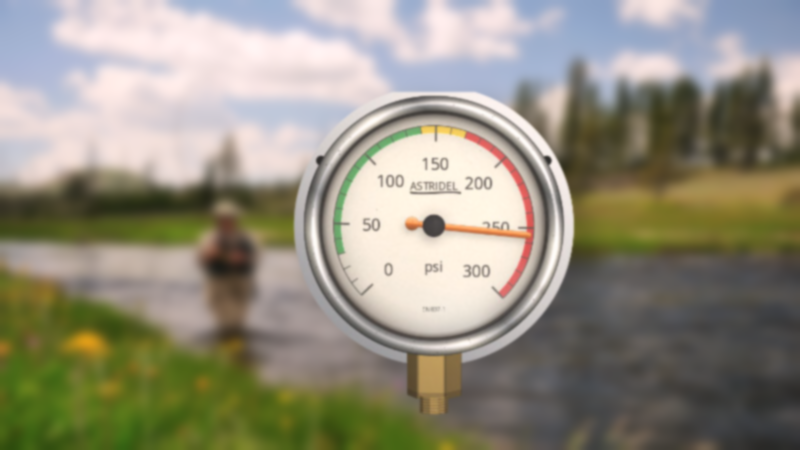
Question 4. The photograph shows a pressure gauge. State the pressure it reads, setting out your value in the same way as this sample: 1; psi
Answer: 255; psi
